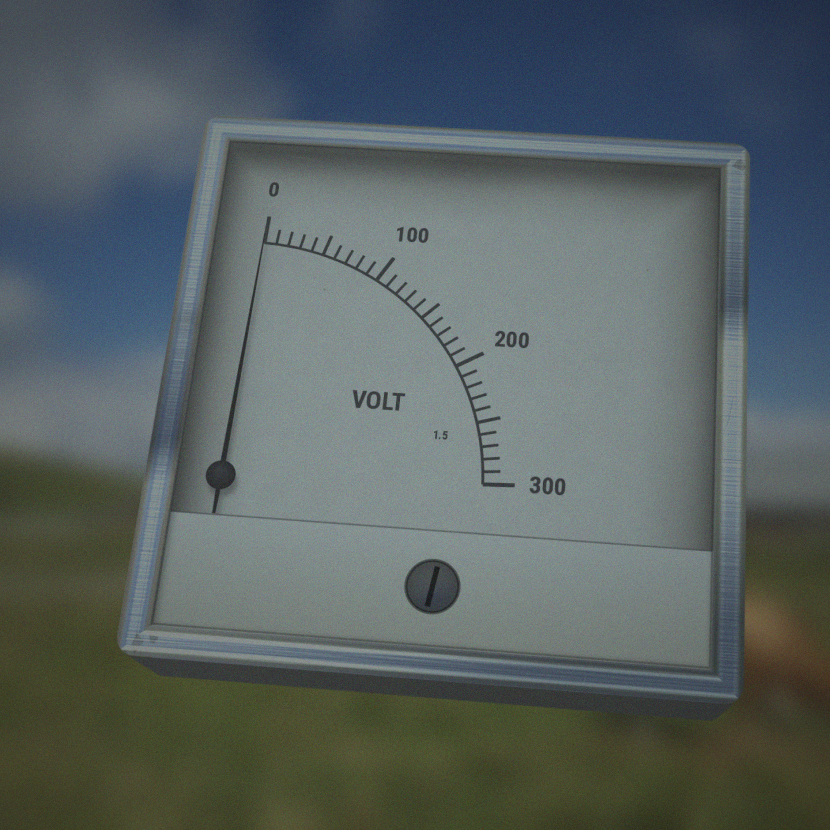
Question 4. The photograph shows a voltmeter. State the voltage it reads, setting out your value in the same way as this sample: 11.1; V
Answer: 0; V
